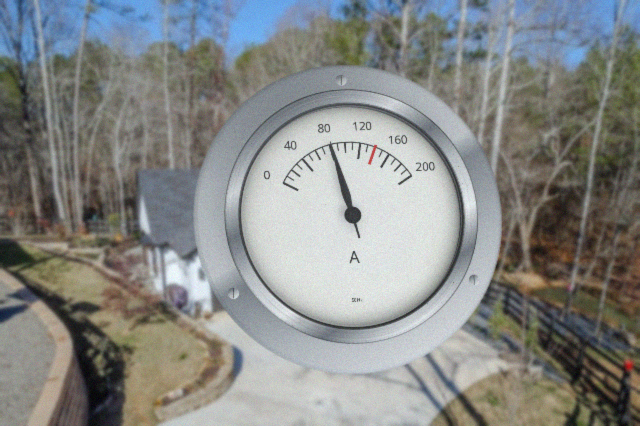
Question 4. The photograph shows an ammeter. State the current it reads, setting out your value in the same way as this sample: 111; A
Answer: 80; A
